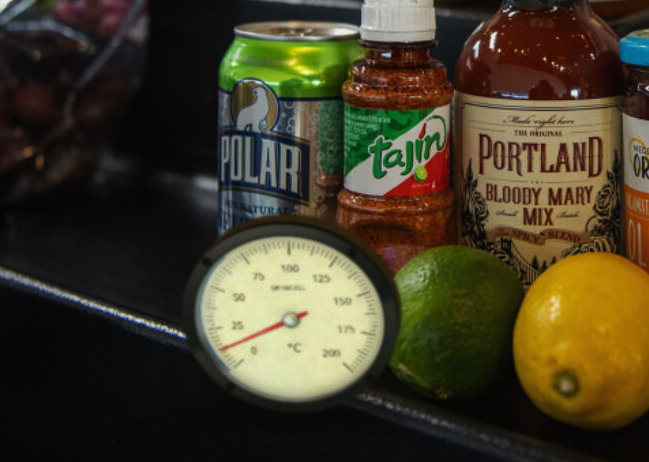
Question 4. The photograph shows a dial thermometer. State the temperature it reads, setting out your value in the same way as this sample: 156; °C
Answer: 12.5; °C
